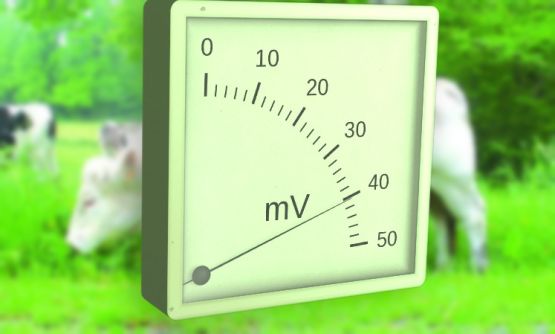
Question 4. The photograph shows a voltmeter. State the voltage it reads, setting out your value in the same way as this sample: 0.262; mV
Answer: 40; mV
